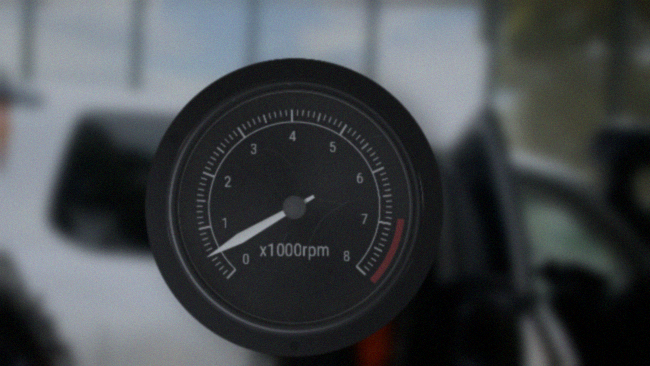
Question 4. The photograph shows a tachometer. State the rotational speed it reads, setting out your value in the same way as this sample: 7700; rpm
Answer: 500; rpm
